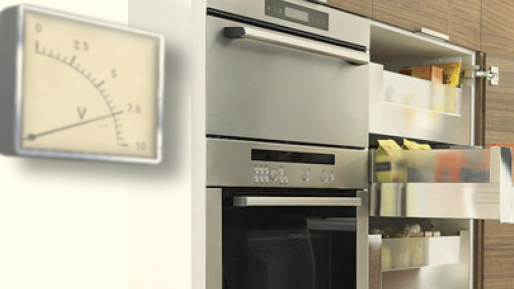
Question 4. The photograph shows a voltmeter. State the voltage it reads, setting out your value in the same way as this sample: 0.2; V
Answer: 7.5; V
